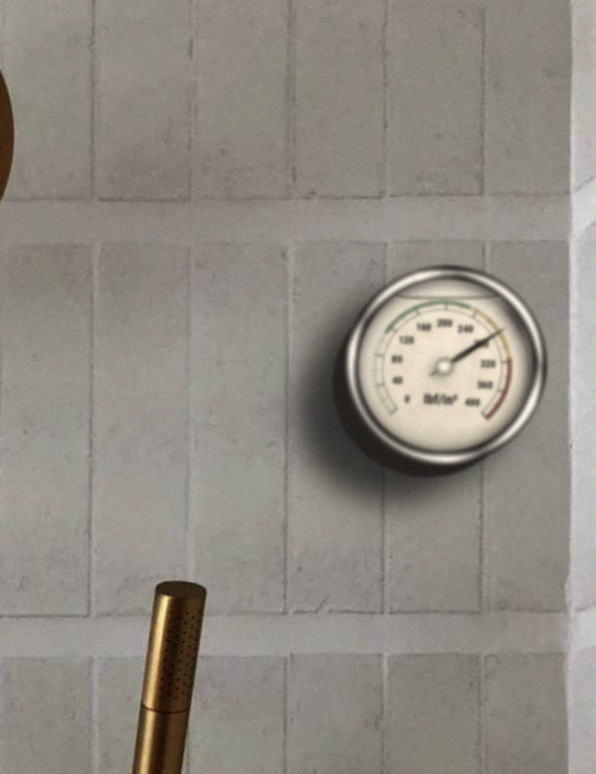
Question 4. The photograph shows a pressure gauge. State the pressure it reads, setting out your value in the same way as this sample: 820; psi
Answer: 280; psi
